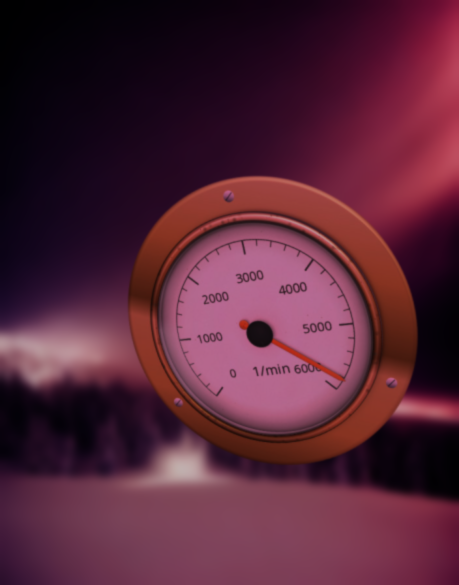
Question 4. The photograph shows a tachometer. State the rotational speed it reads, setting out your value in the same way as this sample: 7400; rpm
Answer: 5800; rpm
